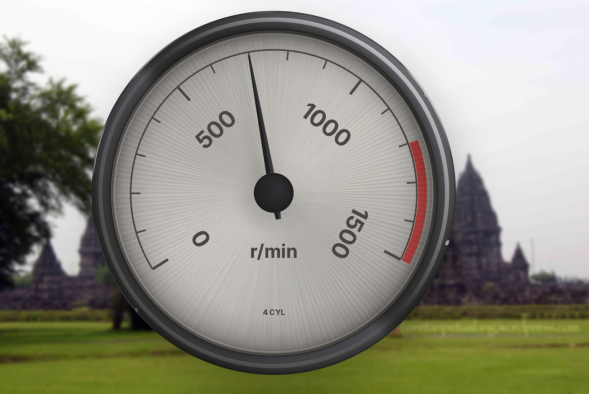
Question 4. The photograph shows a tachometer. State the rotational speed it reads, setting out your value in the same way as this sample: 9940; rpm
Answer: 700; rpm
